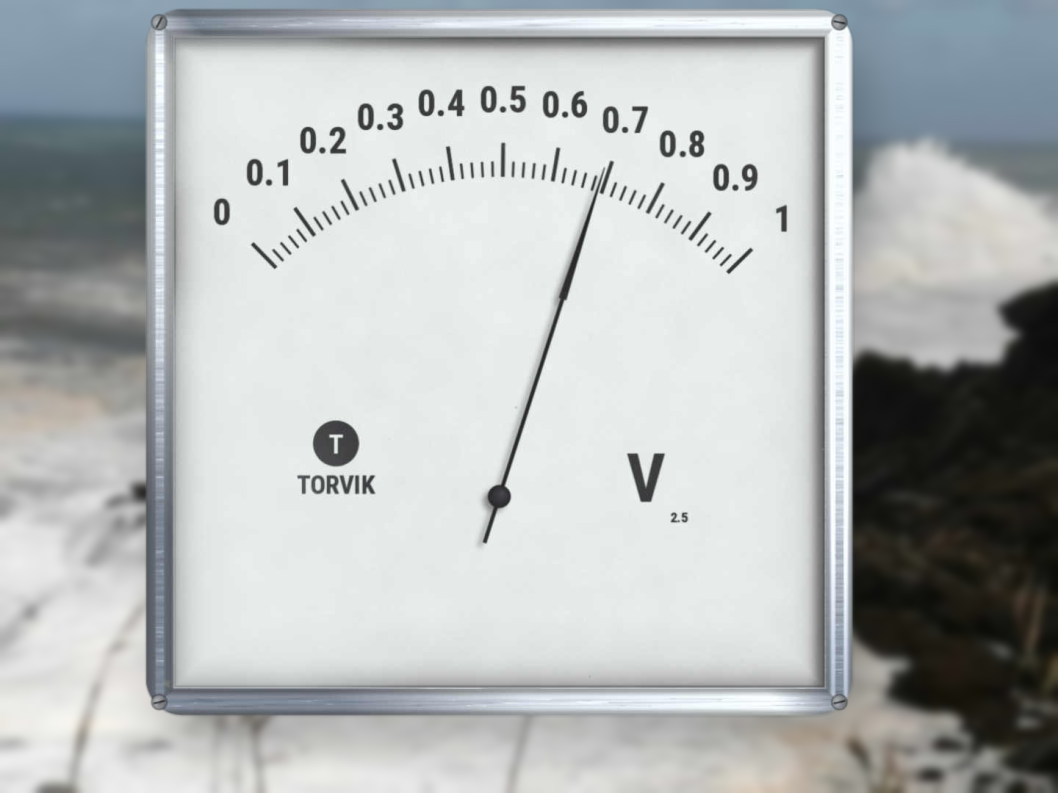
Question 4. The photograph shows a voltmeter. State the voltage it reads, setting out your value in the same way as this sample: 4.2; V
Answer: 0.69; V
